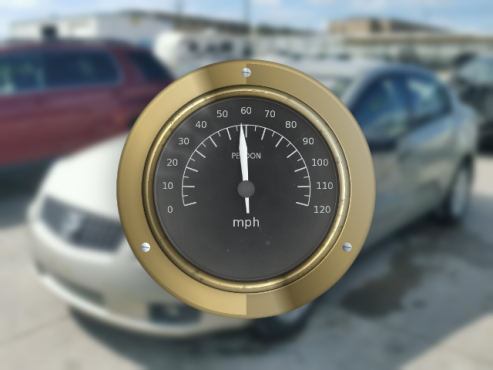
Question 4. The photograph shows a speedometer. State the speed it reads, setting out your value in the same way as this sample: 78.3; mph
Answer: 57.5; mph
